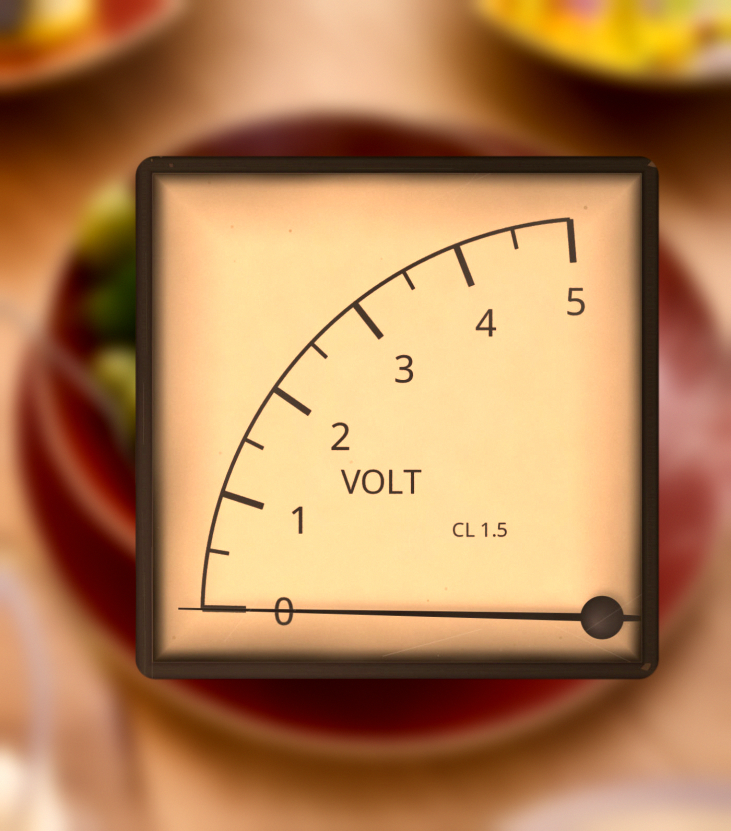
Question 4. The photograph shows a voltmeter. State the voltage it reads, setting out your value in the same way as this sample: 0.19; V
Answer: 0; V
